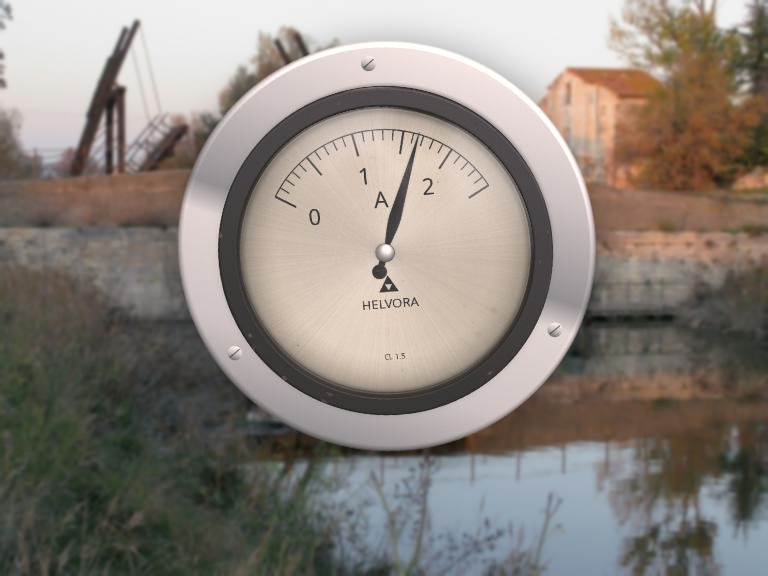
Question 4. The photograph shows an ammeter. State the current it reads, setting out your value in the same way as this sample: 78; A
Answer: 1.65; A
